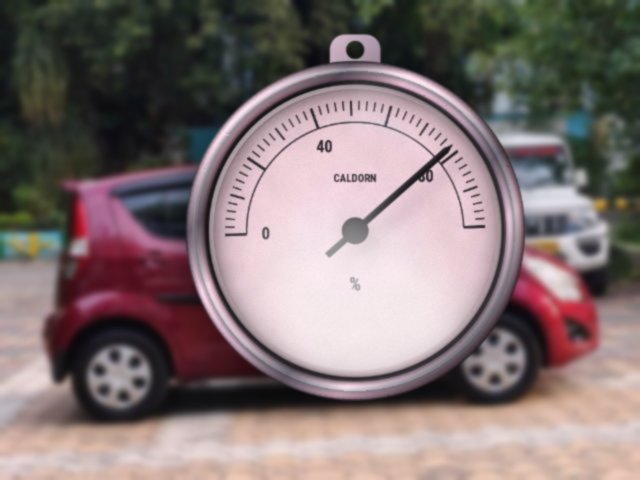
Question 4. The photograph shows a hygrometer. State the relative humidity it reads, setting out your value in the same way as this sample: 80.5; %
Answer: 78; %
